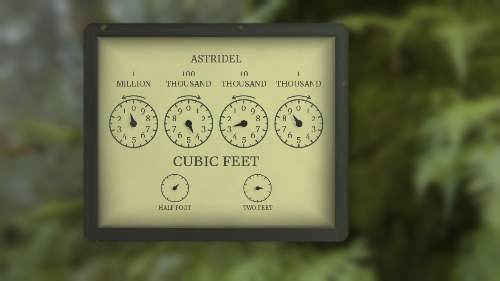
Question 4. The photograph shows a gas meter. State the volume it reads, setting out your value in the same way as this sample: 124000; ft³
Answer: 42900; ft³
